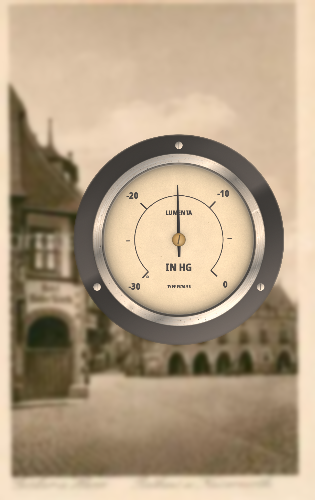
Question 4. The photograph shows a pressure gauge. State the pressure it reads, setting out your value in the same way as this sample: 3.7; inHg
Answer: -15; inHg
